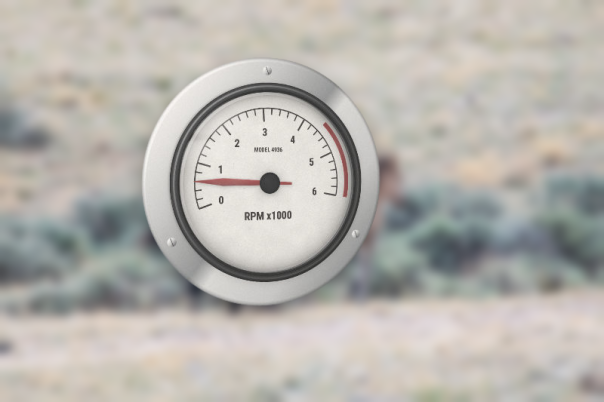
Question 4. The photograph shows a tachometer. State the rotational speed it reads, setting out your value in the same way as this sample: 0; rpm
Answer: 600; rpm
